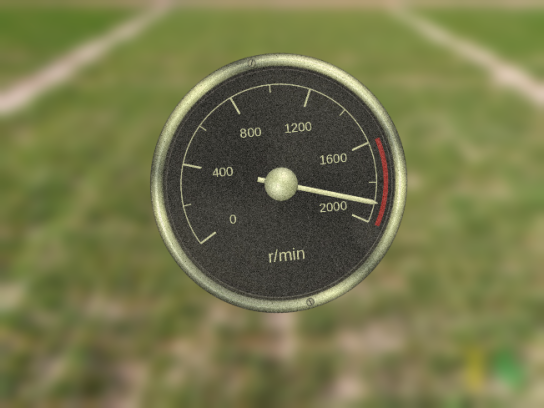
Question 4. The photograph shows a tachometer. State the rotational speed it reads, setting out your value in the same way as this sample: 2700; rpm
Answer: 1900; rpm
